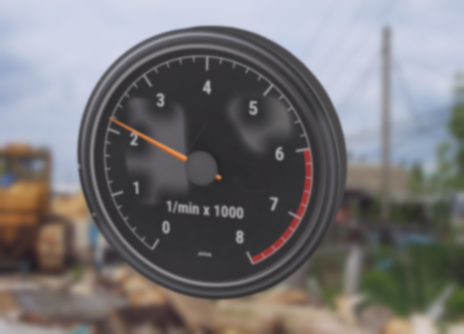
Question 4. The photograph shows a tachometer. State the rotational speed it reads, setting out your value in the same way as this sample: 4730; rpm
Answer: 2200; rpm
